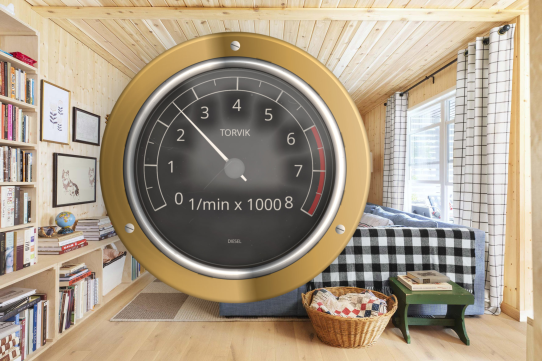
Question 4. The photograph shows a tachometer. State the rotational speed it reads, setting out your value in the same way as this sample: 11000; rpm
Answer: 2500; rpm
